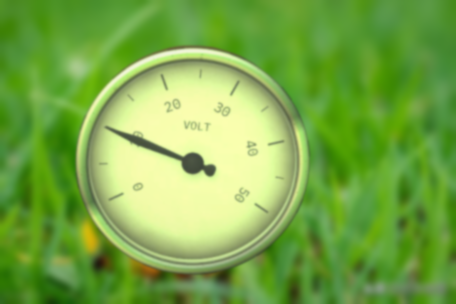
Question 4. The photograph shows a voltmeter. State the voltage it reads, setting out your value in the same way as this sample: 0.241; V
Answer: 10; V
